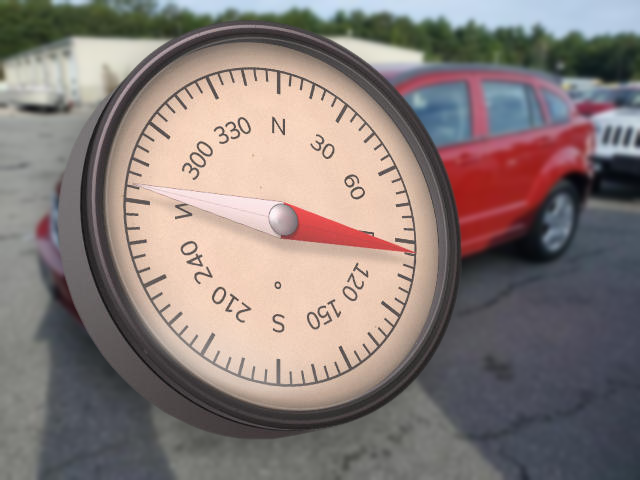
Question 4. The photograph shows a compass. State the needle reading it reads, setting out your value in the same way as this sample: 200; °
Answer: 95; °
